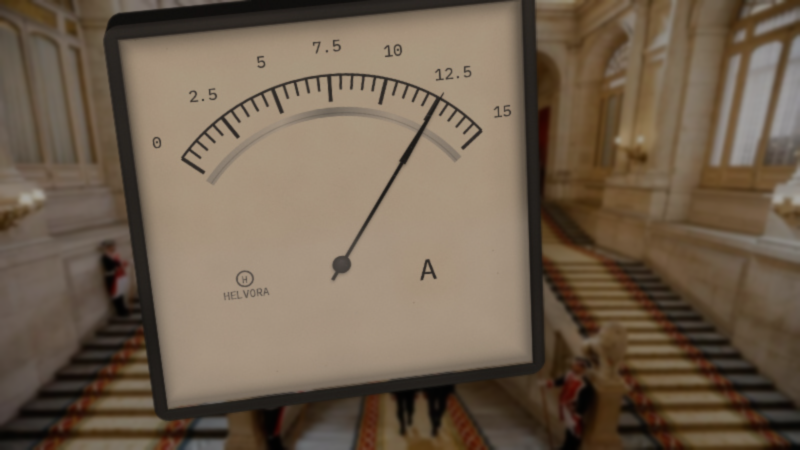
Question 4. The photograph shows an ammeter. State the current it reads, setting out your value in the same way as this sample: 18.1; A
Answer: 12.5; A
